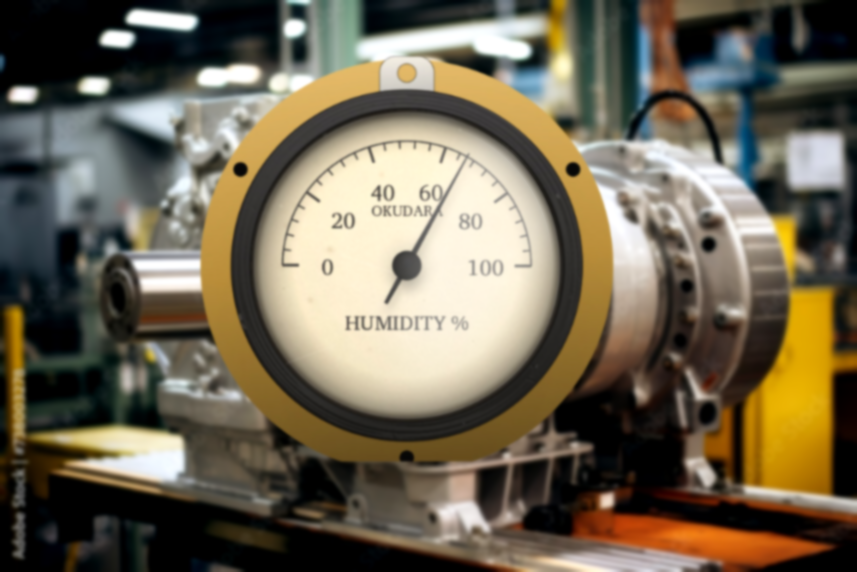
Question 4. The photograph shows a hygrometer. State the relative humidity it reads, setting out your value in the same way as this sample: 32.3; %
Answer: 66; %
